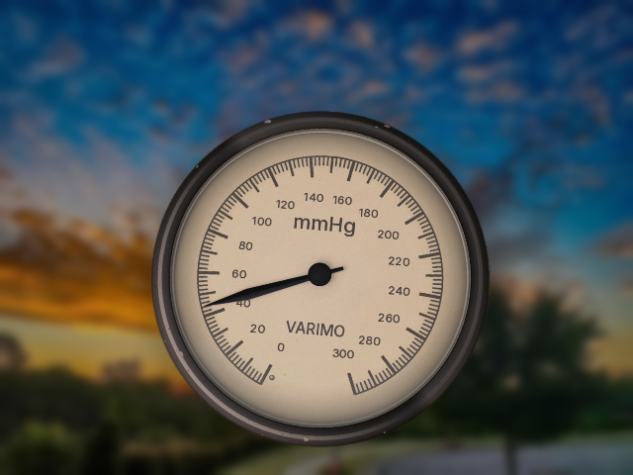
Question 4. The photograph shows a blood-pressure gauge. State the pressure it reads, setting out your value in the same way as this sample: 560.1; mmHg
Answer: 44; mmHg
